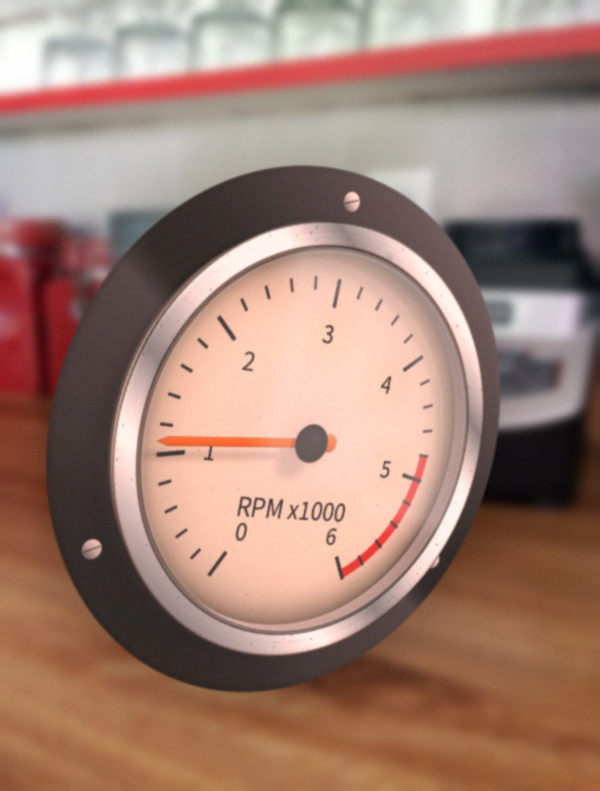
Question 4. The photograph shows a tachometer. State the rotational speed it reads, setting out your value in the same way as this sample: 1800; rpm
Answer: 1100; rpm
